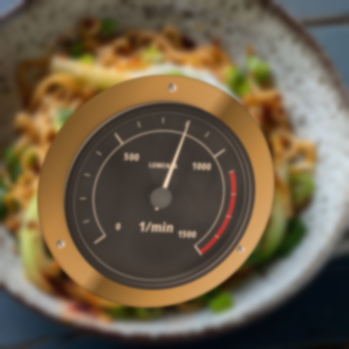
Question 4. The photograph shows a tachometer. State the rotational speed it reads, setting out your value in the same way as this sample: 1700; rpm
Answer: 800; rpm
